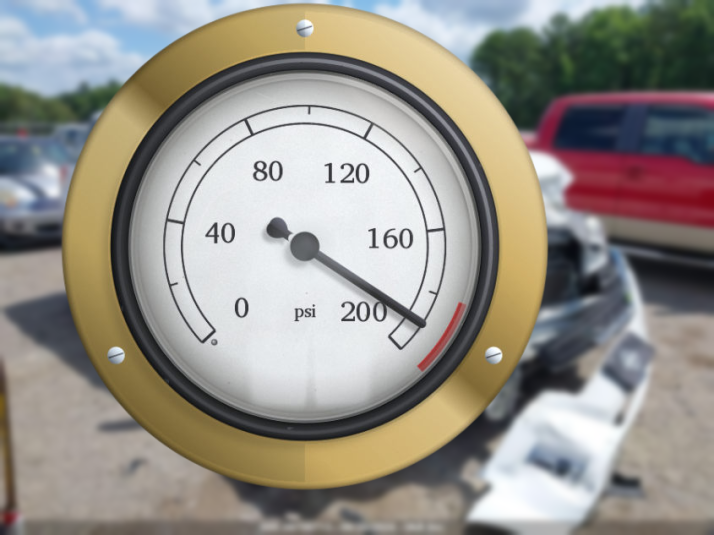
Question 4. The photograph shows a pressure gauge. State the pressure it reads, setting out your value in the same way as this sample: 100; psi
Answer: 190; psi
